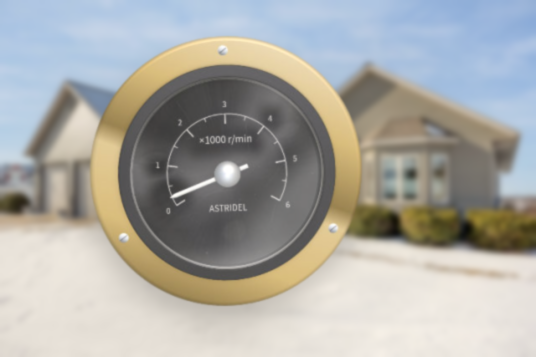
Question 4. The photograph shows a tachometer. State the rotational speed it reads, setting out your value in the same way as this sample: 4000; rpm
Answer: 250; rpm
